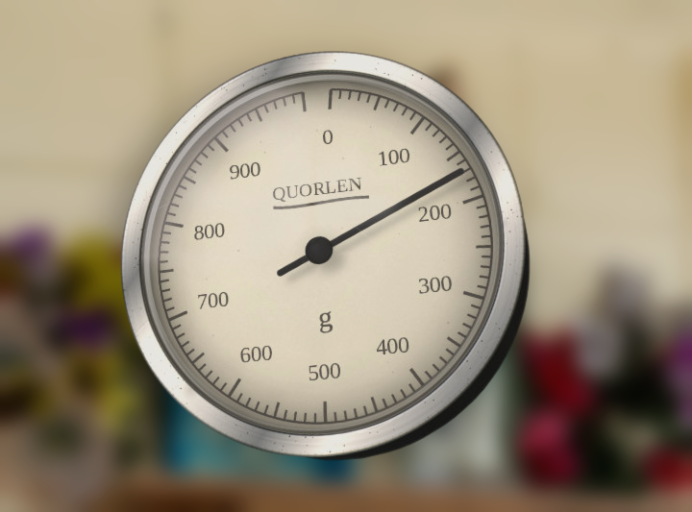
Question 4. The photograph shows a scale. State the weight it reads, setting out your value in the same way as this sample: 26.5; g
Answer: 170; g
